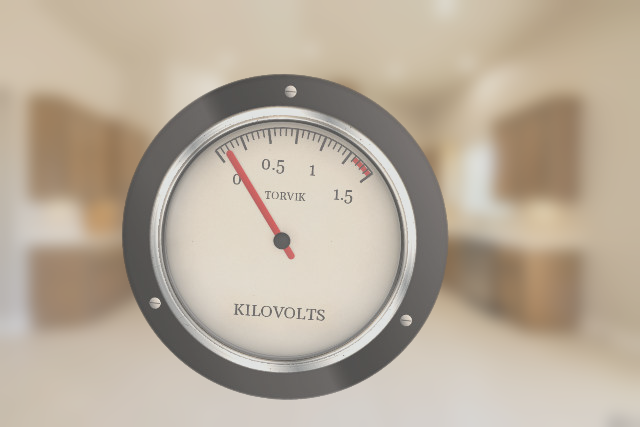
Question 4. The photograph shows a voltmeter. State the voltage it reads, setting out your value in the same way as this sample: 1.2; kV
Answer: 0.1; kV
